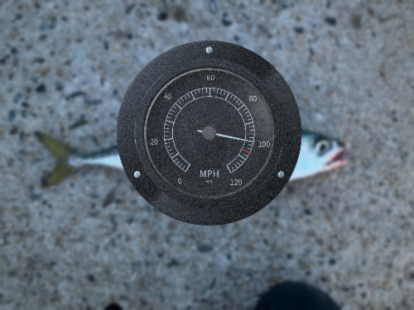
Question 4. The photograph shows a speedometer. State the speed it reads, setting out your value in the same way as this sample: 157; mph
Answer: 100; mph
